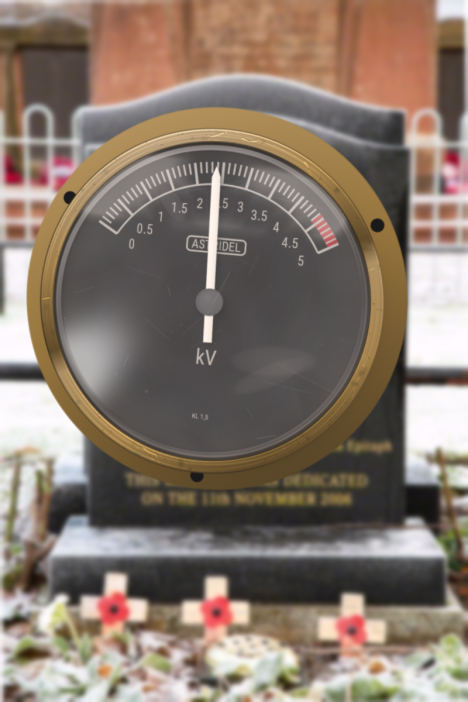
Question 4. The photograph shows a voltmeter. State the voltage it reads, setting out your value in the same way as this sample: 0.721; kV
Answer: 2.4; kV
